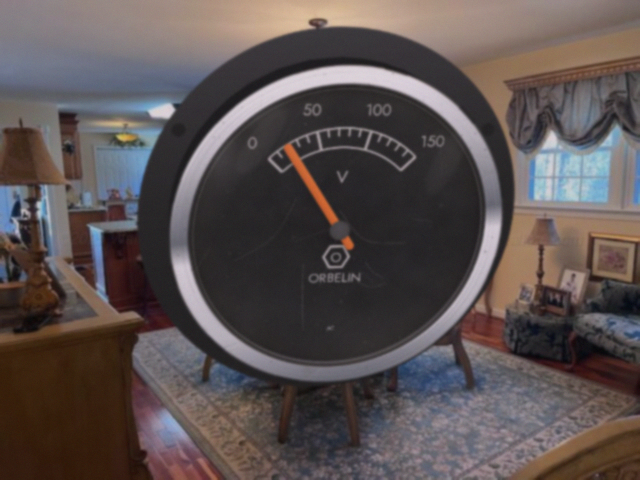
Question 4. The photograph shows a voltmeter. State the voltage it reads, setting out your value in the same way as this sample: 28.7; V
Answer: 20; V
